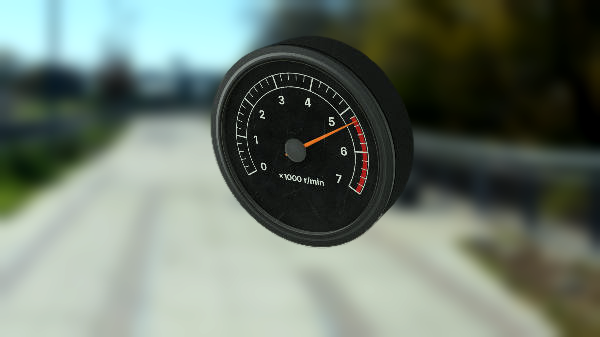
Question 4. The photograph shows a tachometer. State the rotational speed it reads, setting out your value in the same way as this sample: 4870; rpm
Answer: 5300; rpm
